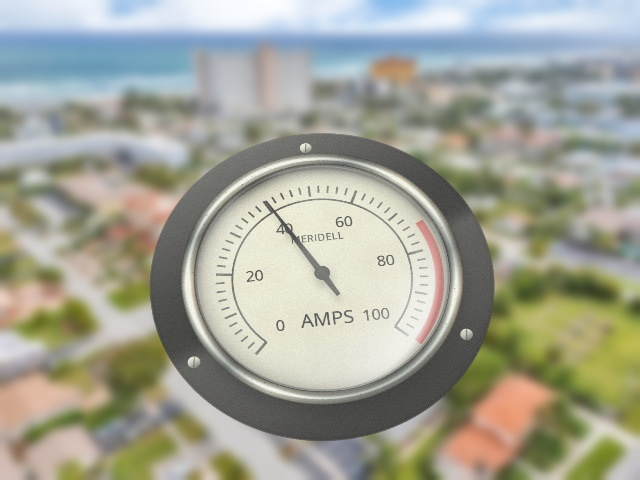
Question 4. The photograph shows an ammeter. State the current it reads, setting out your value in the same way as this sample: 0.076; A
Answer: 40; A
